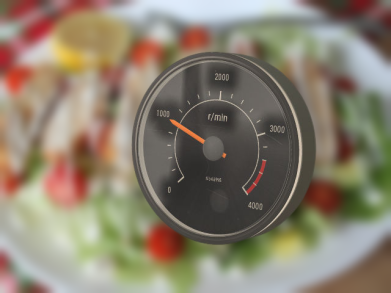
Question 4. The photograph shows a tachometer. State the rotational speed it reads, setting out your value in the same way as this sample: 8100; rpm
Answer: 1000; rpm
